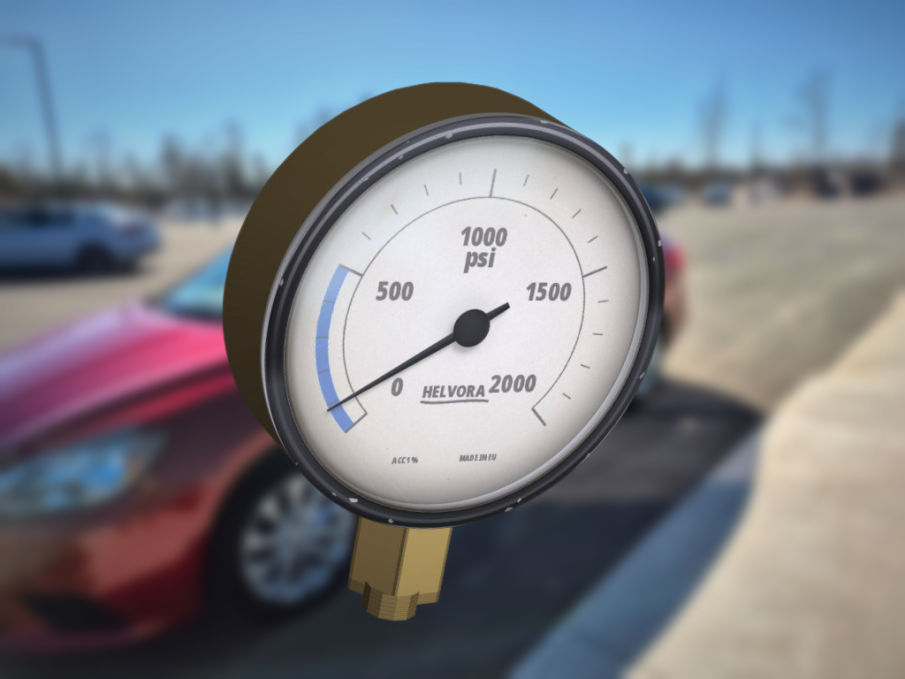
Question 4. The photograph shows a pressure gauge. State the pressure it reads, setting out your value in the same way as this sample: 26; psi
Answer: 100; psi
